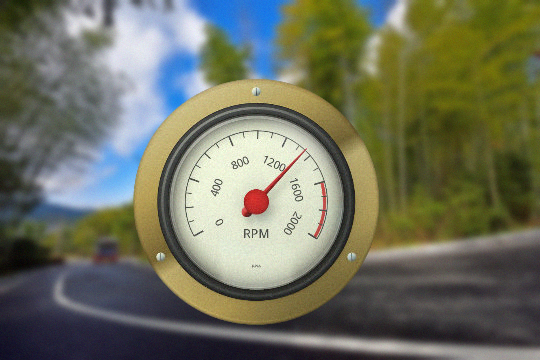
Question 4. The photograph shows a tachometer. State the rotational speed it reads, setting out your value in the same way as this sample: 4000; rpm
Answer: 1350; rpm
